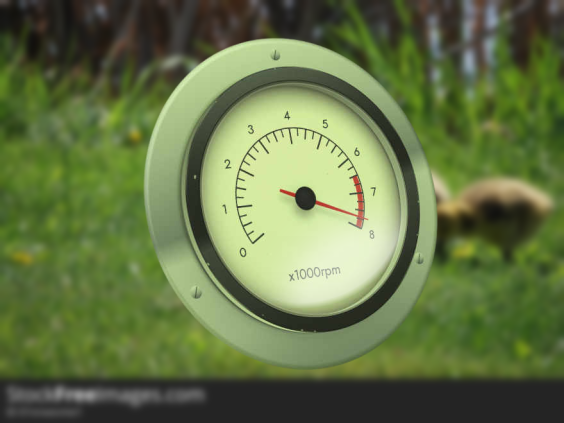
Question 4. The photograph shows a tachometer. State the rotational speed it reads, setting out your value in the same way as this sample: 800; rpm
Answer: 7750; rpm
